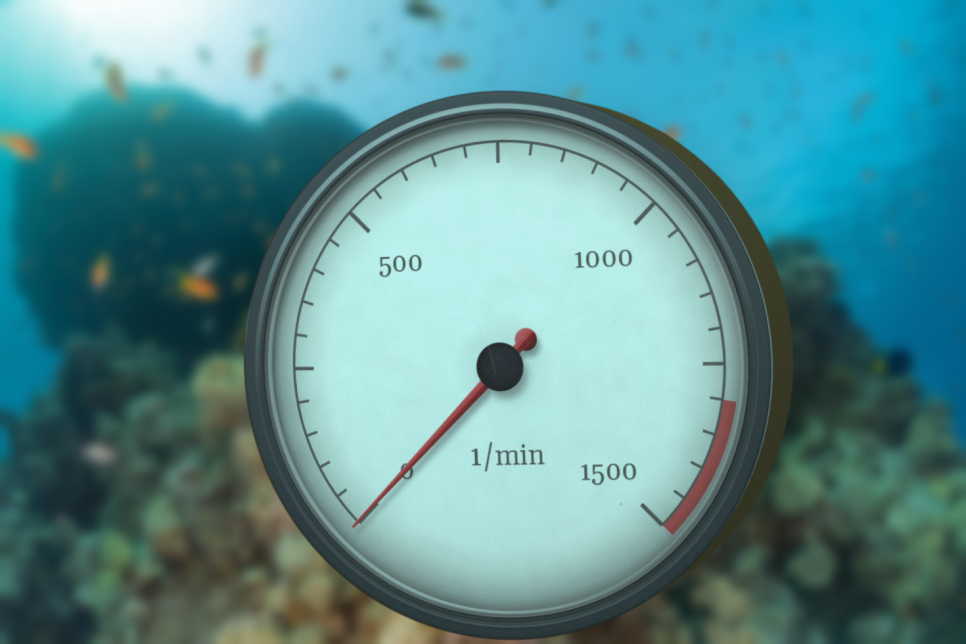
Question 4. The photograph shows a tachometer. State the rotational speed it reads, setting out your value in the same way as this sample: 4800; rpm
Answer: 0; rpm
